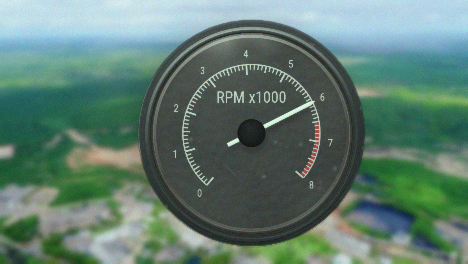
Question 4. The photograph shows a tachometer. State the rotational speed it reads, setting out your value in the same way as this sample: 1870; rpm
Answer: 6000; rpm
